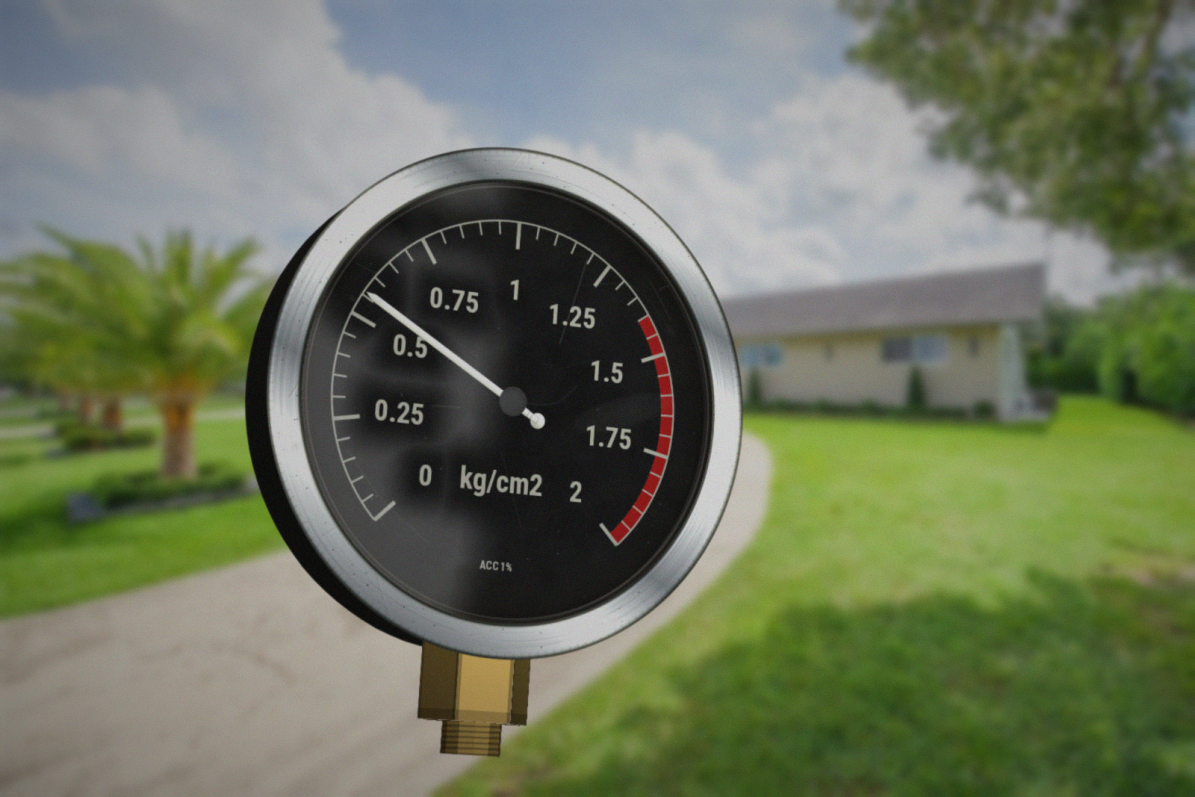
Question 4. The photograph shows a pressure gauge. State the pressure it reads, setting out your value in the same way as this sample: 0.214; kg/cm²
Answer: 0.55; kg/cm²
